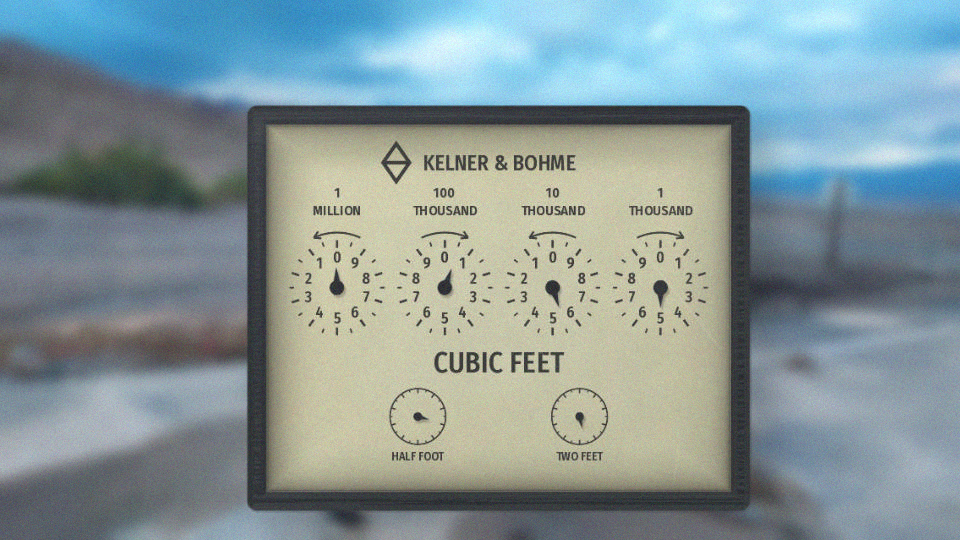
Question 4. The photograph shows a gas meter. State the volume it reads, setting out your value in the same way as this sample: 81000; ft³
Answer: 5500; ft³
